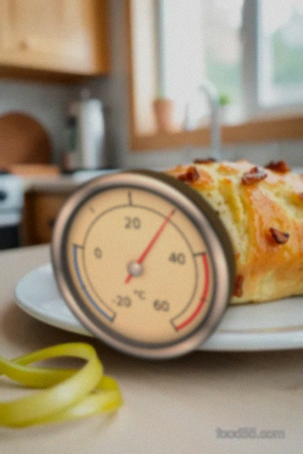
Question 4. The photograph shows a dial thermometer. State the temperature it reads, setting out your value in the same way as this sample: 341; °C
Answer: 30; °C
